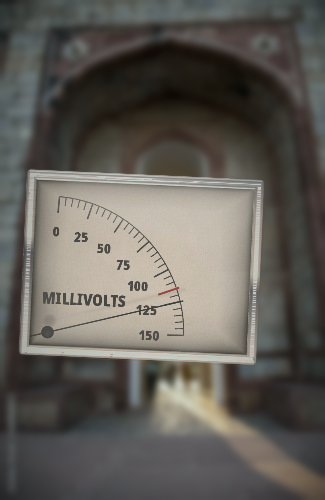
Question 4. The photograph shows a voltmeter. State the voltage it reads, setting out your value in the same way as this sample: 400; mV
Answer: 125; mV
